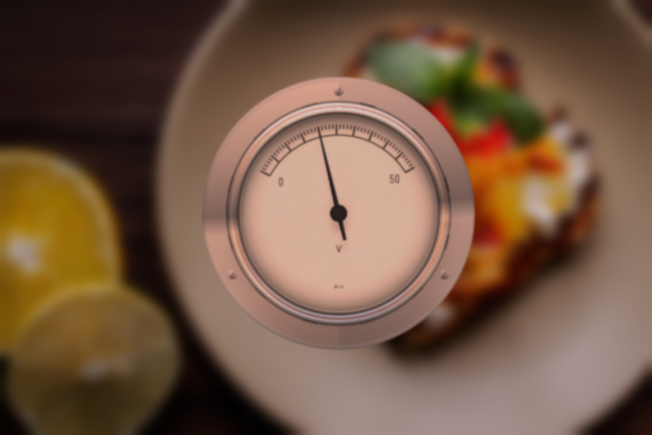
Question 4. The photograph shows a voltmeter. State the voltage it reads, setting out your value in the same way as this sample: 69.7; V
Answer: 20; V
